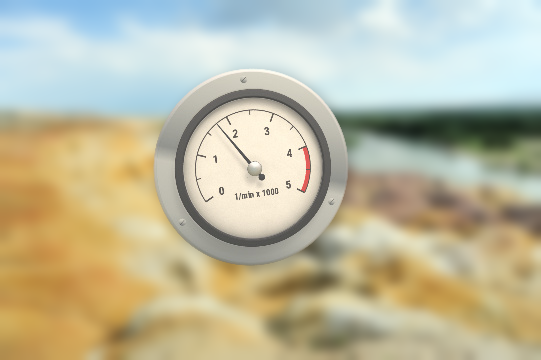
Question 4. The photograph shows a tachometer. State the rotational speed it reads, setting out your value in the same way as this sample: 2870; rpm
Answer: 1750; rpm
